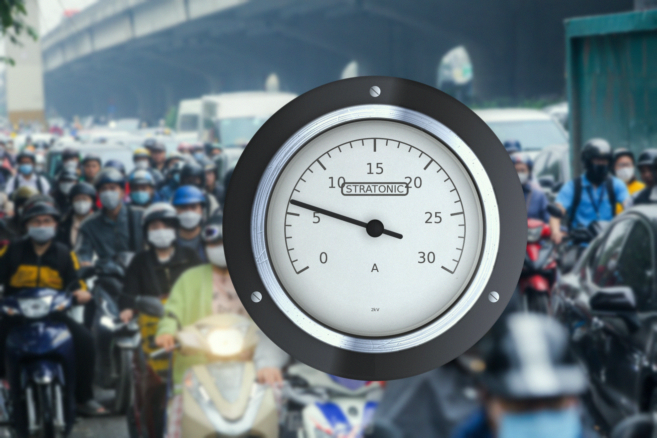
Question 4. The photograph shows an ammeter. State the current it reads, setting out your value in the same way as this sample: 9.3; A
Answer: 6; A
